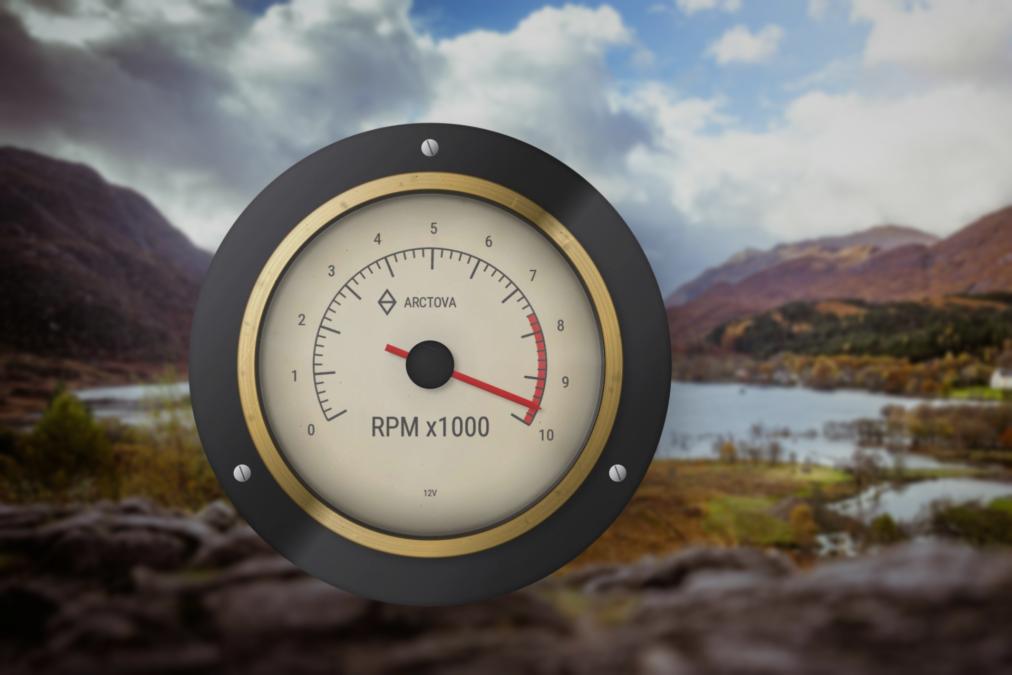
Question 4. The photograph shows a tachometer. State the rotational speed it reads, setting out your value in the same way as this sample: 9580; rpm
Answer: 9600; rpm
